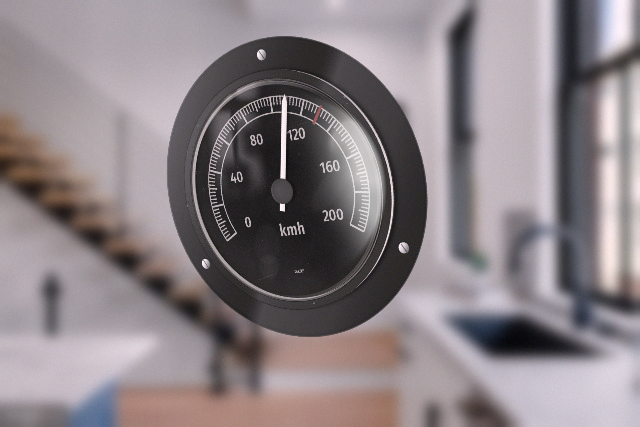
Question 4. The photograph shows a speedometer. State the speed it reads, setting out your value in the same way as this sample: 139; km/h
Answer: 110; km/h
